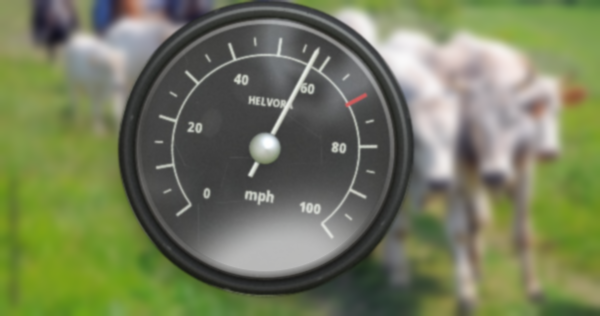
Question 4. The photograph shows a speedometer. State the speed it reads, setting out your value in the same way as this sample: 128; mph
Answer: 57.5; mph
